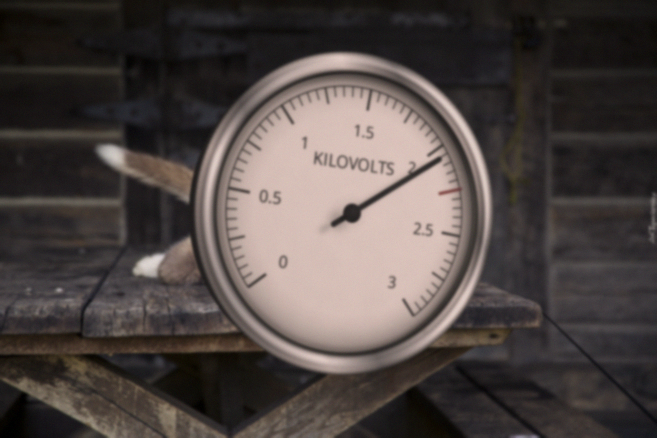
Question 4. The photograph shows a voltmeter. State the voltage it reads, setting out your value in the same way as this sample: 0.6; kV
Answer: 2.05; kV
